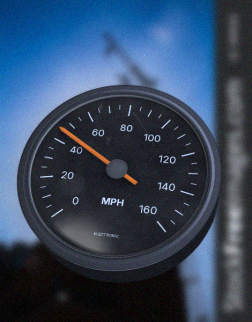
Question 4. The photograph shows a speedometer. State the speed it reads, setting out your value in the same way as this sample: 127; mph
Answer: 45; mph
